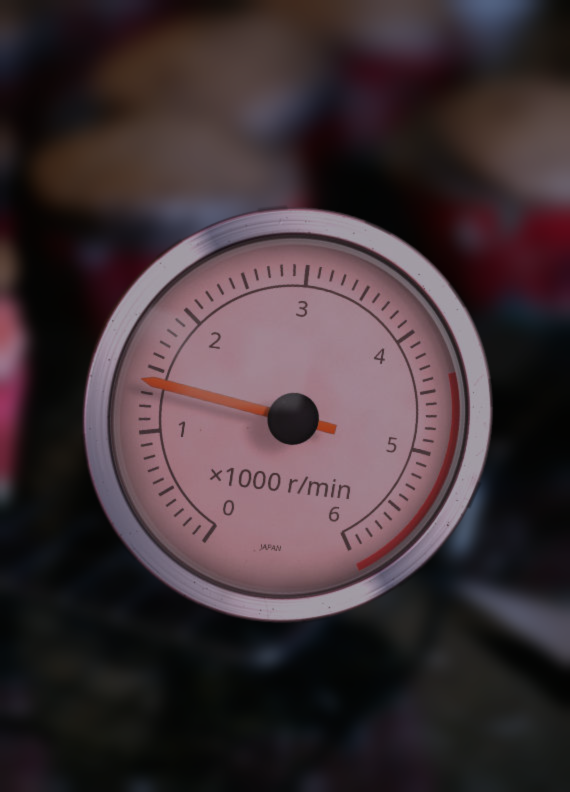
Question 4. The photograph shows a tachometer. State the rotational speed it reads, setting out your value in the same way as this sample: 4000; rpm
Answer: 1400; rpm
